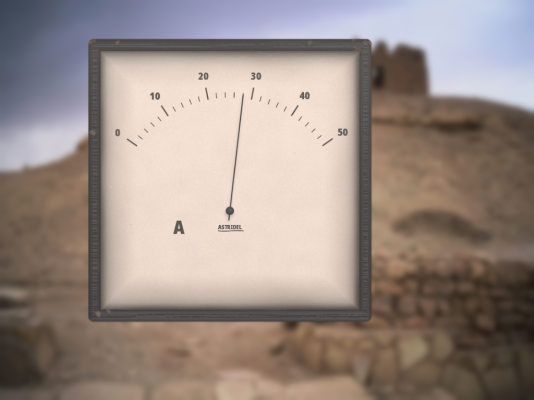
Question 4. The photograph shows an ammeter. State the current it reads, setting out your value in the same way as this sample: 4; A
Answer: 28; A
